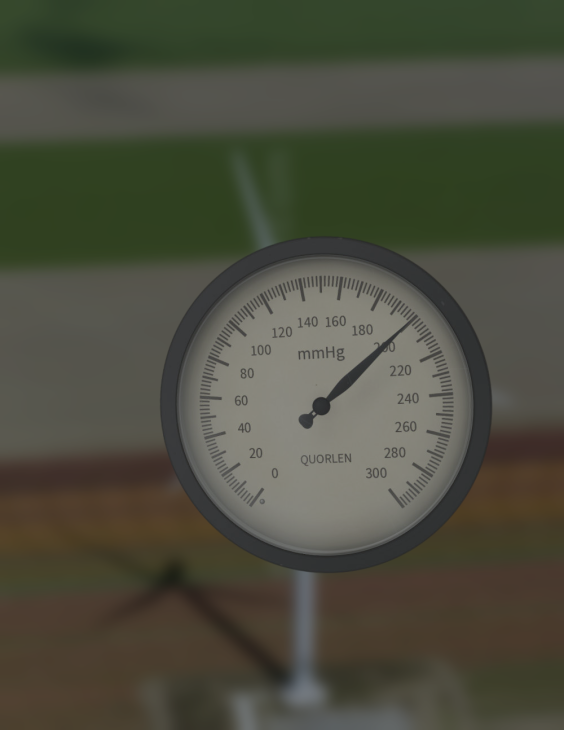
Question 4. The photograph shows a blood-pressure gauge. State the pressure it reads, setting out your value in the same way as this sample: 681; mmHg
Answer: 200; mmHg
